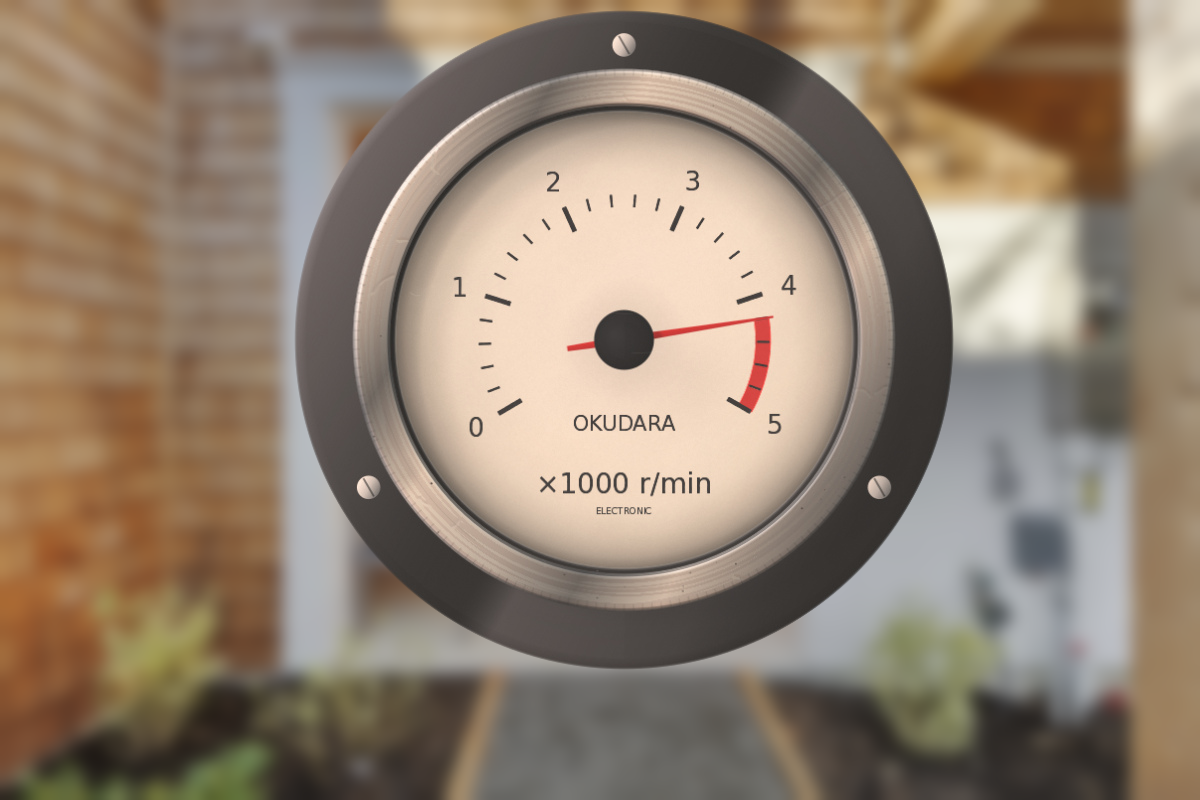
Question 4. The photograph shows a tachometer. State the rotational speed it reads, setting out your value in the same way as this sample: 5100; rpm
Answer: 4200; rpm
